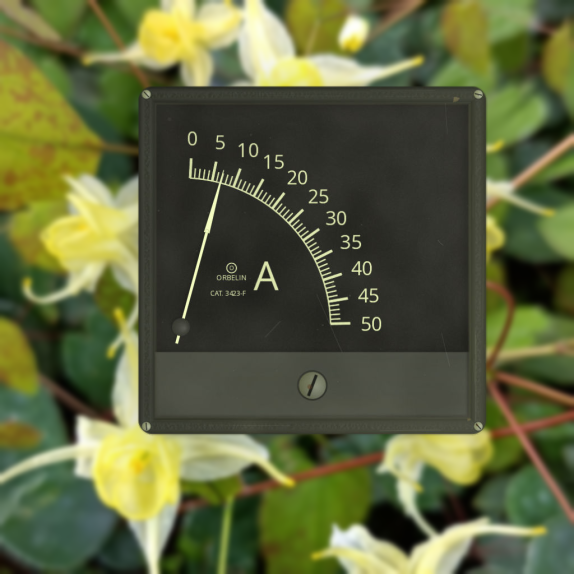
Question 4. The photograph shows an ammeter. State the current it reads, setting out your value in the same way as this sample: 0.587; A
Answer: 7; A
